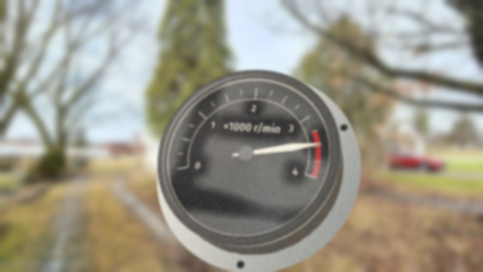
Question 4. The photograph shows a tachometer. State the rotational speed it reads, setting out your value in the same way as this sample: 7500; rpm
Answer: 3500; rpm
